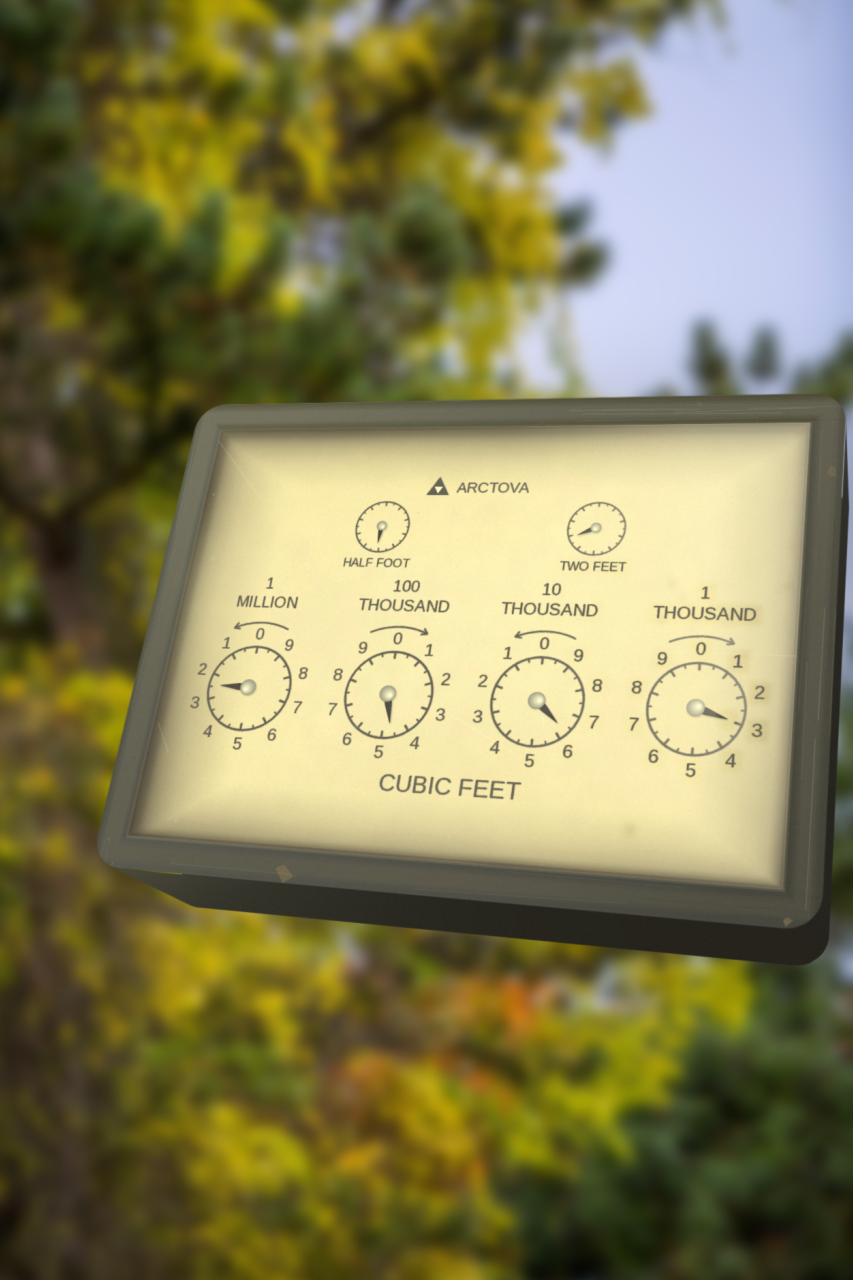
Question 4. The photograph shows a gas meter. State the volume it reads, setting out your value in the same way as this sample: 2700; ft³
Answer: 246300; ft³
